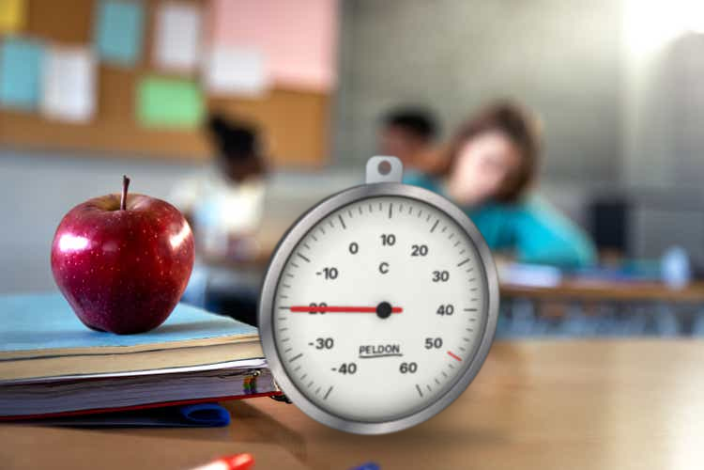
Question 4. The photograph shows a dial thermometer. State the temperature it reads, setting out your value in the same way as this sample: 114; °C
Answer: -20; °C
